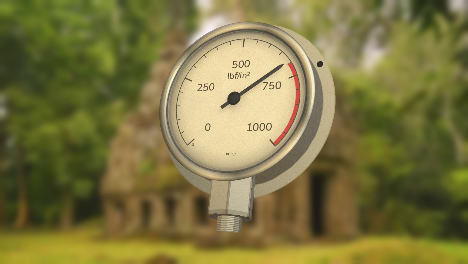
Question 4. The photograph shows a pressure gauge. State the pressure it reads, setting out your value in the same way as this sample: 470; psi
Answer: 700; psi
